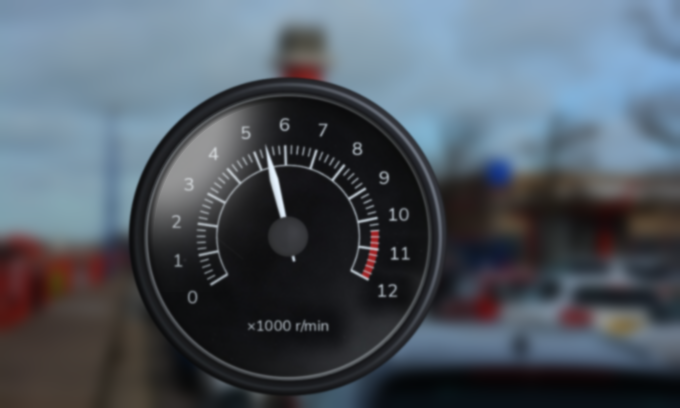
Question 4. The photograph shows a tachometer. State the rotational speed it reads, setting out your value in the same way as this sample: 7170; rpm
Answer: 5400; rpm
